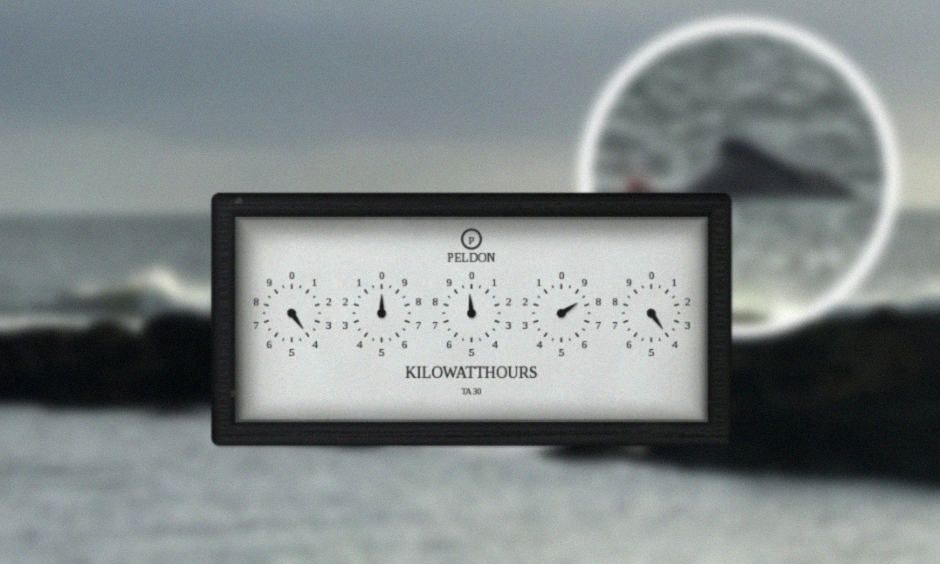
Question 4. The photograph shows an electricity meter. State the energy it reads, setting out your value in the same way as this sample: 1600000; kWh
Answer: 39984; kWh
